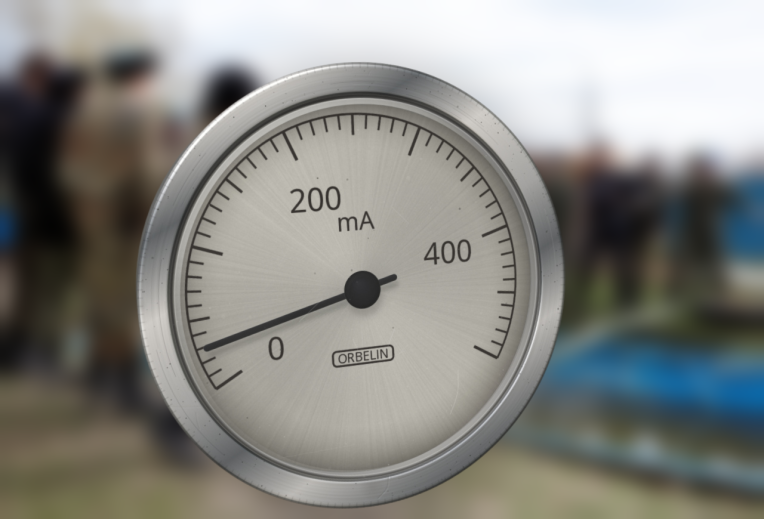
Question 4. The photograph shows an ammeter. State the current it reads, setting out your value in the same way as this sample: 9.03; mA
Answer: 30; mA
